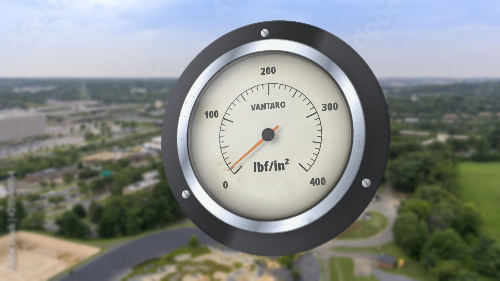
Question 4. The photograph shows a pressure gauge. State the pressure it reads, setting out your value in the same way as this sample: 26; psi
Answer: 10; psi
